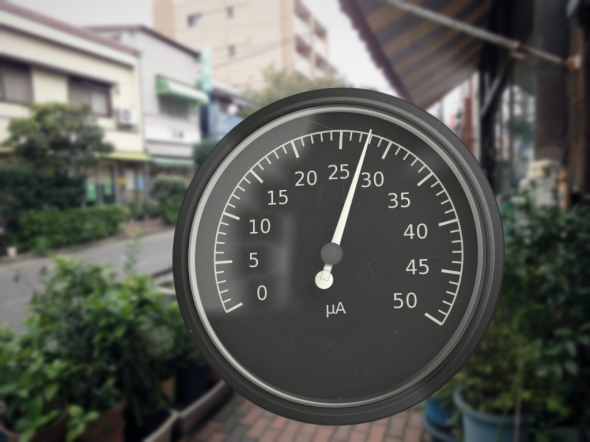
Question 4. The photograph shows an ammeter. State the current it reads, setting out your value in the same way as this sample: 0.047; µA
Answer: 28; µA
